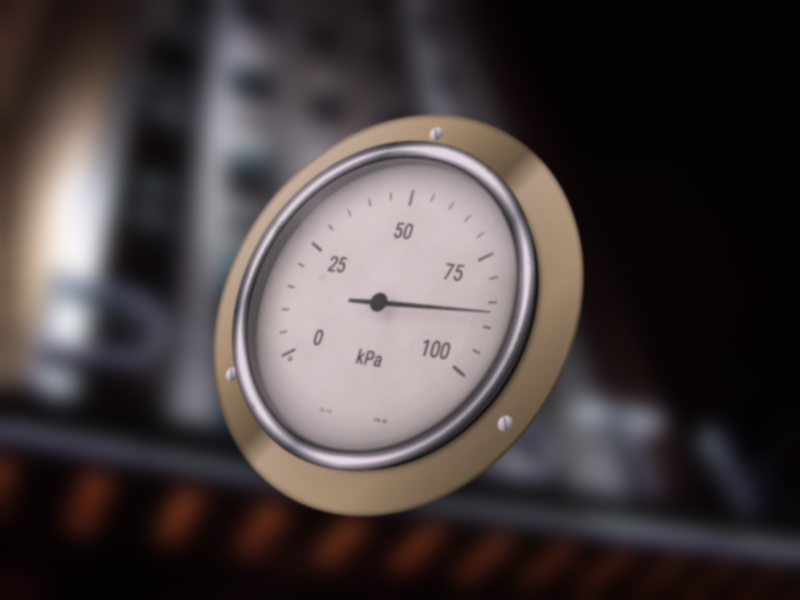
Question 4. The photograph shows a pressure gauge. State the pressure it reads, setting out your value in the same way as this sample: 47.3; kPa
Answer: 87.5; kPa
